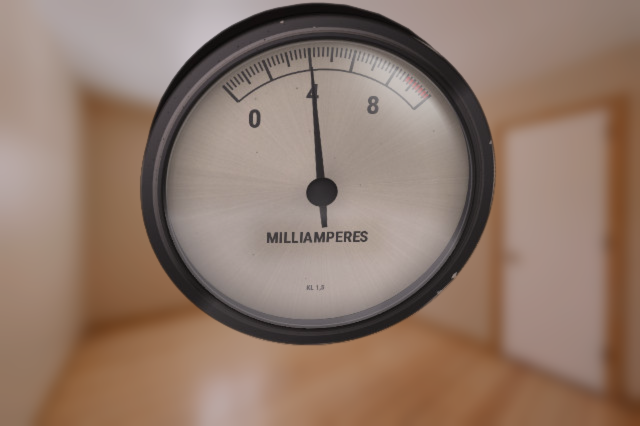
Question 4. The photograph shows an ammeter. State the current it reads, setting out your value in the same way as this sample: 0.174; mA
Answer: 4; mA
